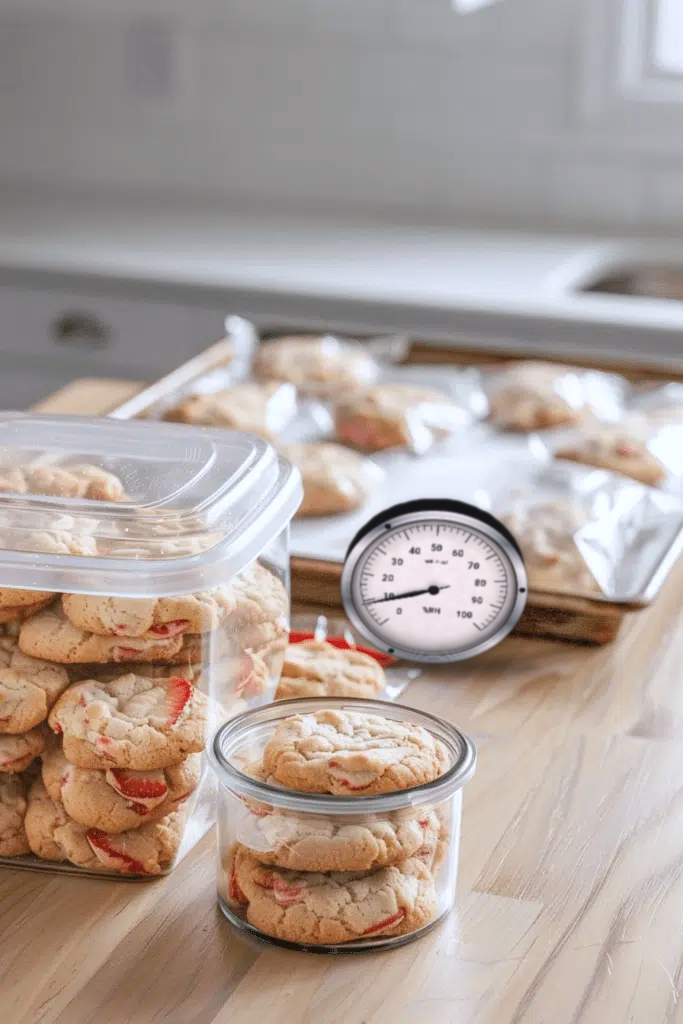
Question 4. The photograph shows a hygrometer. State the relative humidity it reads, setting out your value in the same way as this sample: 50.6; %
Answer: 10; %
